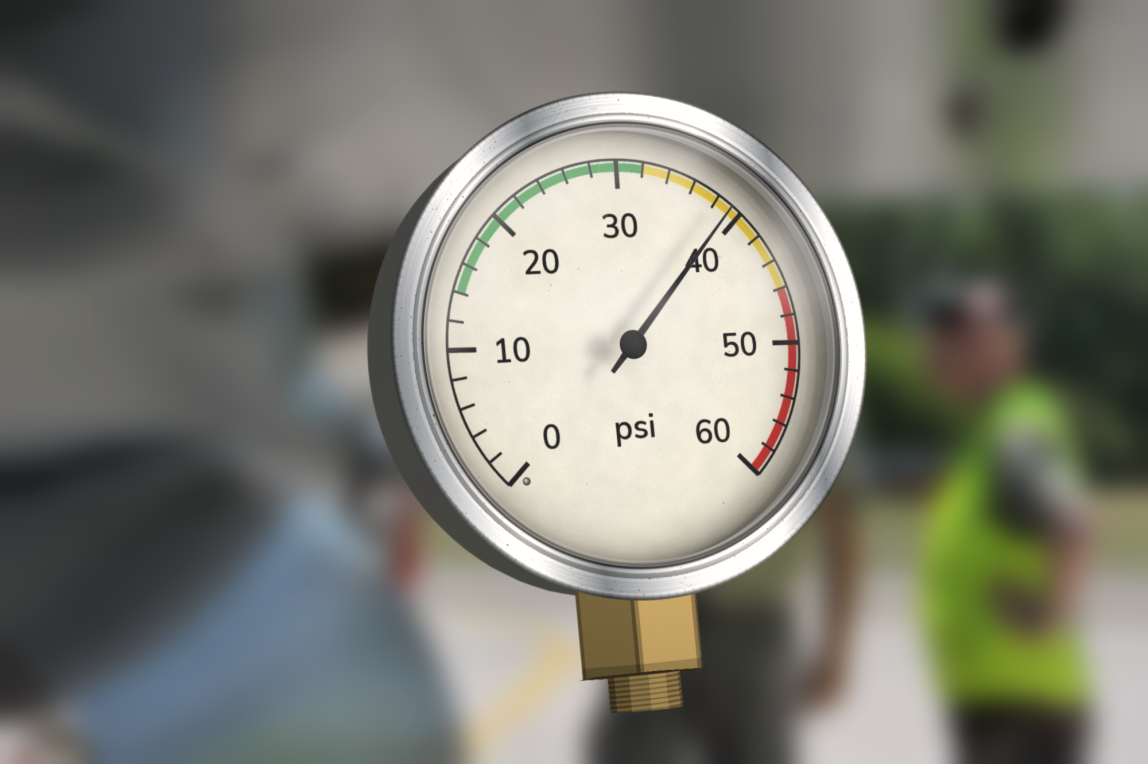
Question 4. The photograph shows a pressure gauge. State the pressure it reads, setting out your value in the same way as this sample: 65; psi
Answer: 39; psi
